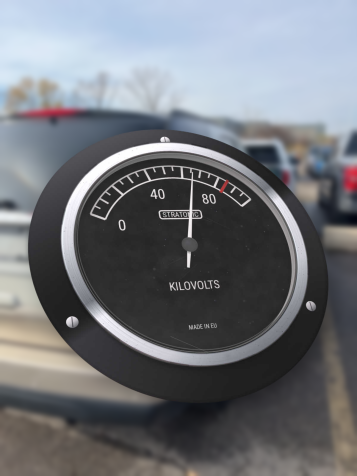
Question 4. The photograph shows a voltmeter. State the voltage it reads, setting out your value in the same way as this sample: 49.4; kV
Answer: 65; kV
